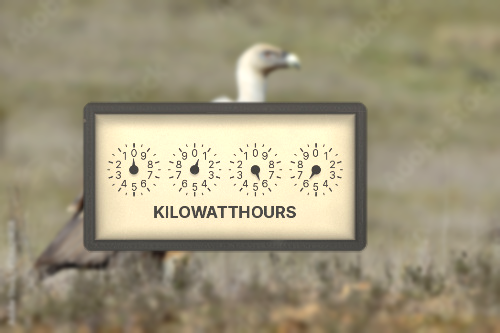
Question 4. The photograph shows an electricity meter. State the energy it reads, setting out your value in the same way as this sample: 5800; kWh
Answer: 56; kWh
